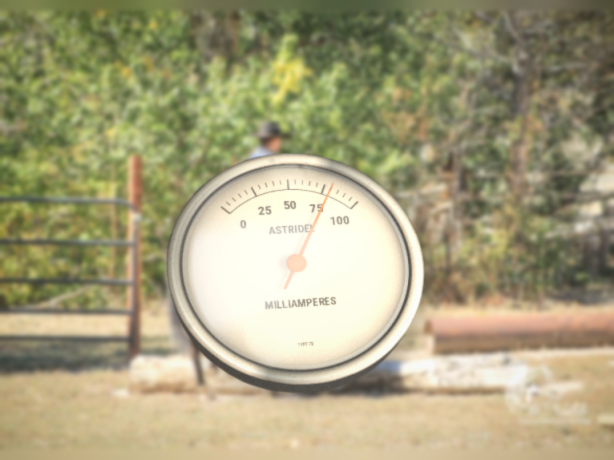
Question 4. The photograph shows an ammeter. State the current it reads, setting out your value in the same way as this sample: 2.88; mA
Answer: 80; mA
